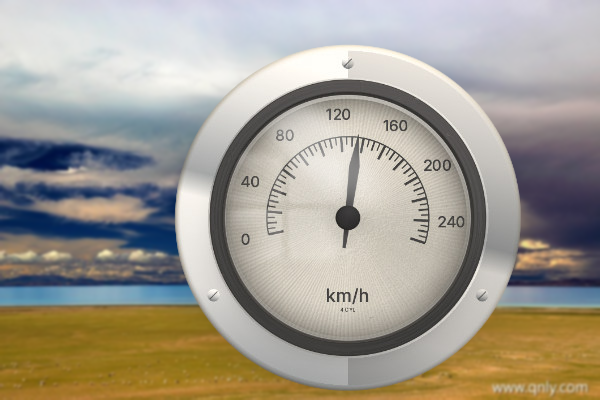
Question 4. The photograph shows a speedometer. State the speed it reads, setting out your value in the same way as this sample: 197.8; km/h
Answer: 135; km/h
